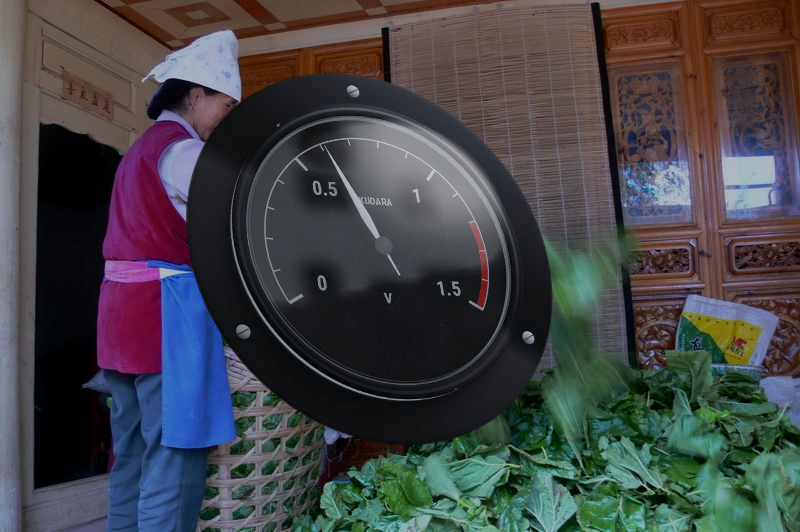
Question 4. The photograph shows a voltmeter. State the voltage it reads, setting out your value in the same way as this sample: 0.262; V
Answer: 0.6; V
